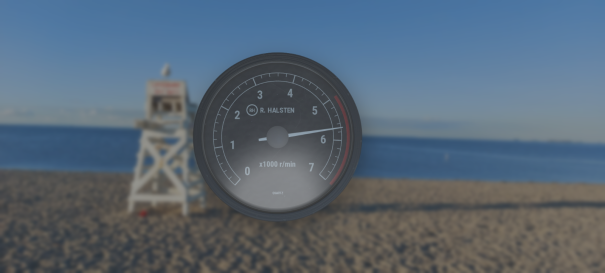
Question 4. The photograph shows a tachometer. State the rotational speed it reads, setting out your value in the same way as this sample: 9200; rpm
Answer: 5700; rpm
